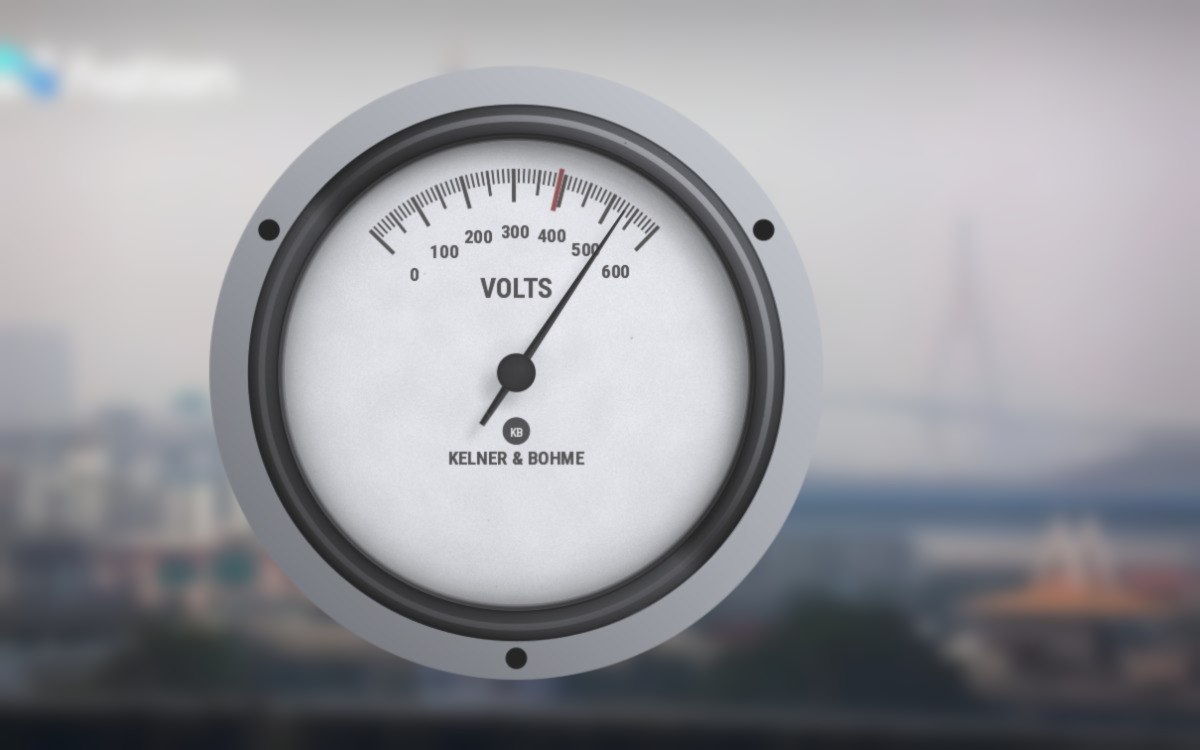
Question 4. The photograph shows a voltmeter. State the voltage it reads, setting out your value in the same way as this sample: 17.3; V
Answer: 530; V
